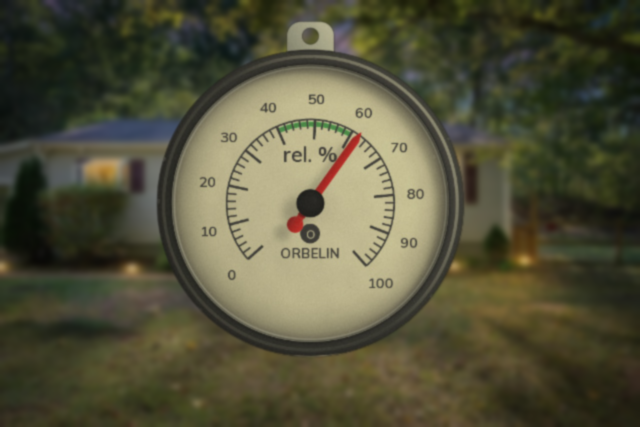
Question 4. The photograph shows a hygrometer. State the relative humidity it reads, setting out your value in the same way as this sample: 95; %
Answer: 62; %
